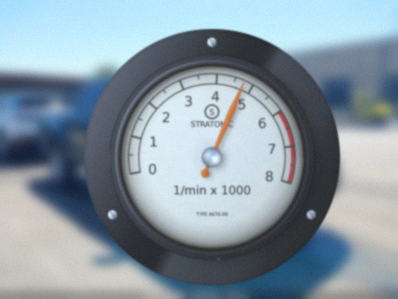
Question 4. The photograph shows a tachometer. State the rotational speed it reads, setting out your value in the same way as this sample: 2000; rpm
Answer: 4750; rpm
